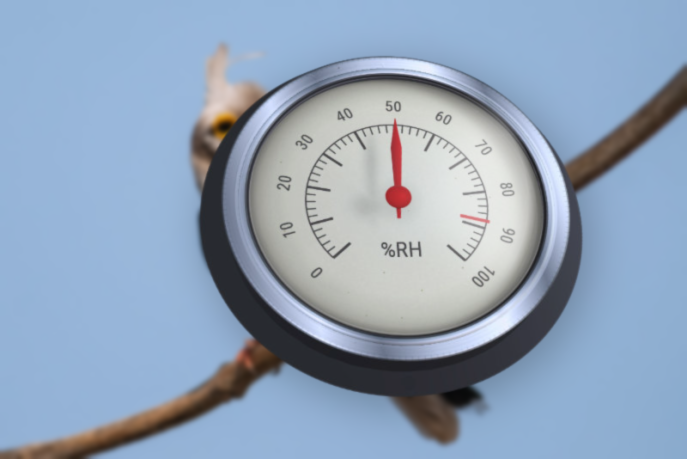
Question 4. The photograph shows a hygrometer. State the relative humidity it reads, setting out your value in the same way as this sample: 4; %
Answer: 50; %
